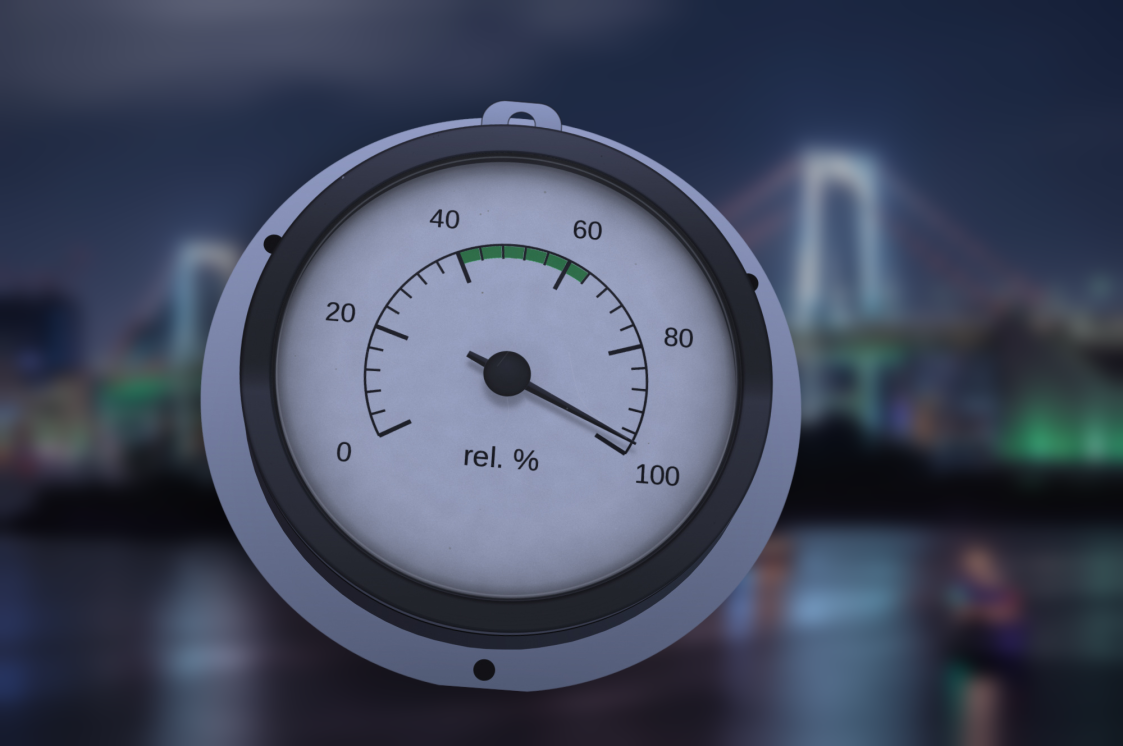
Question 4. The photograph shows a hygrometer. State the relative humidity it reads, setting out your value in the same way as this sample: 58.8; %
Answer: 98; %
